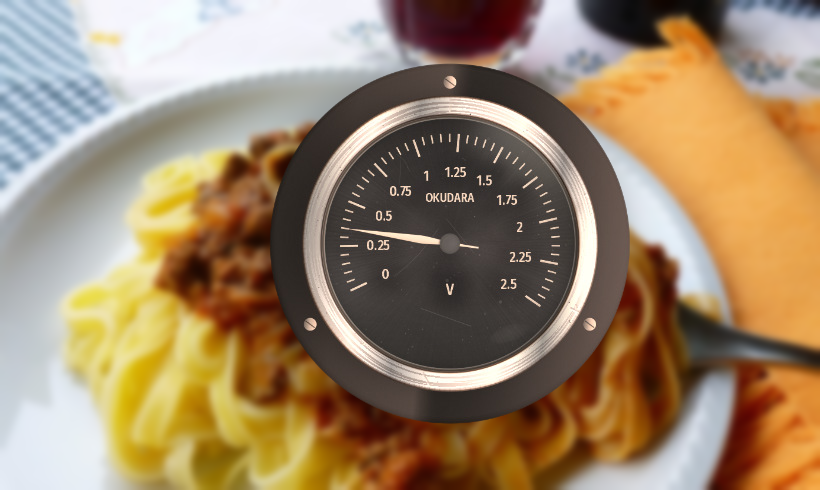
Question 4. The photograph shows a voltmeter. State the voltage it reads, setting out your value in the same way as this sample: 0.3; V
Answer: 0.35; V
